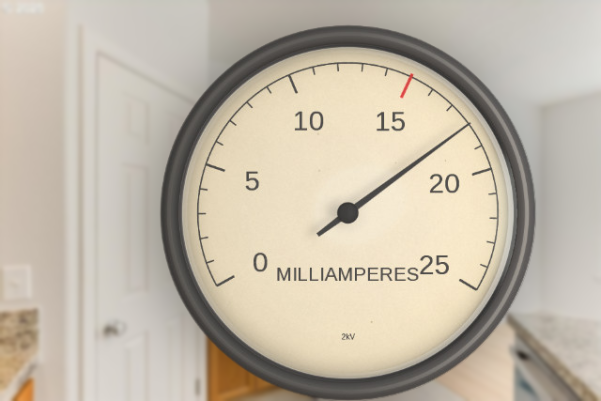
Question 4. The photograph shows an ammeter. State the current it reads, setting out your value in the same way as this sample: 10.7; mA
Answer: 18; mA
